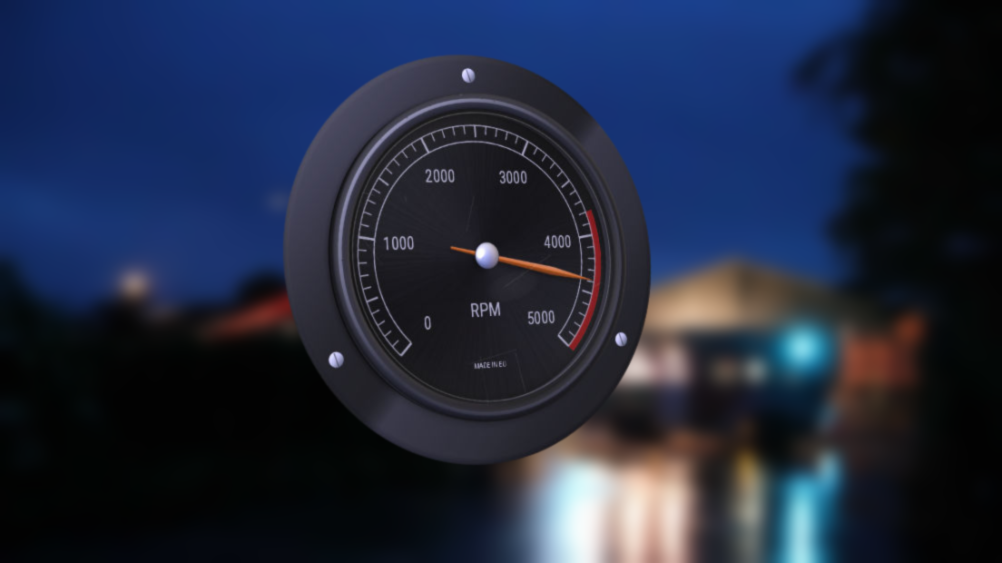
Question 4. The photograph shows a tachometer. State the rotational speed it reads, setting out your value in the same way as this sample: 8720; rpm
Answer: 4400; rpm
